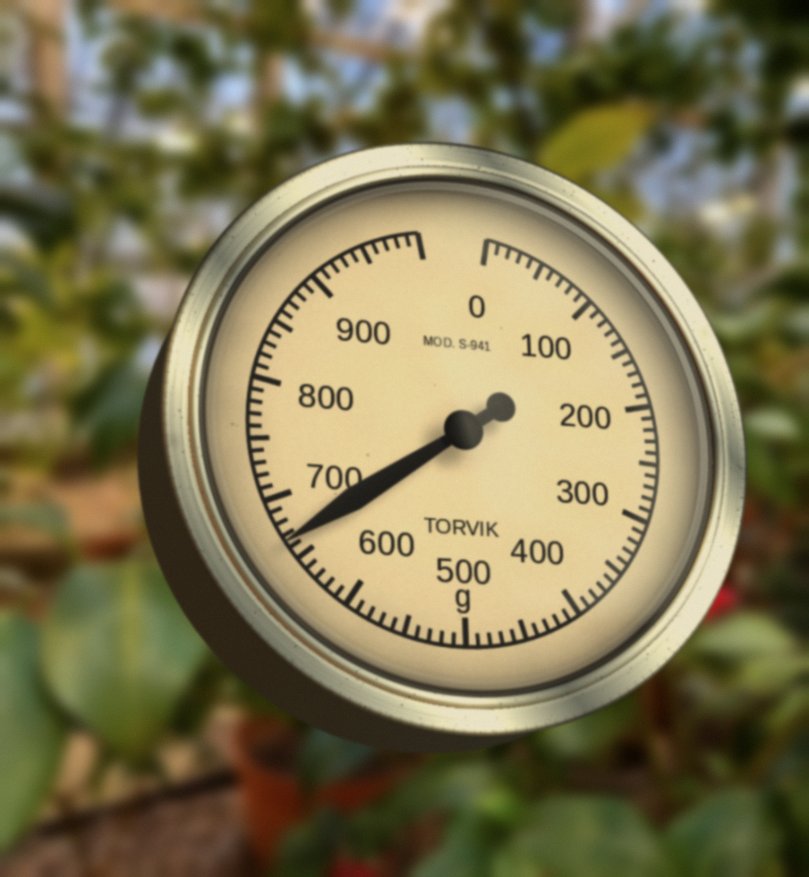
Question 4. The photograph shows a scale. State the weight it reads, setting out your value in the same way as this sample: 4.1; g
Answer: 665; g
